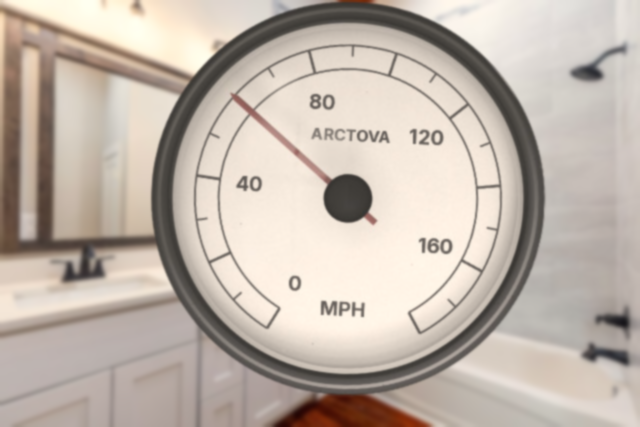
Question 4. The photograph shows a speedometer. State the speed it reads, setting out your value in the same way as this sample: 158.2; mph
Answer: 60; mph
